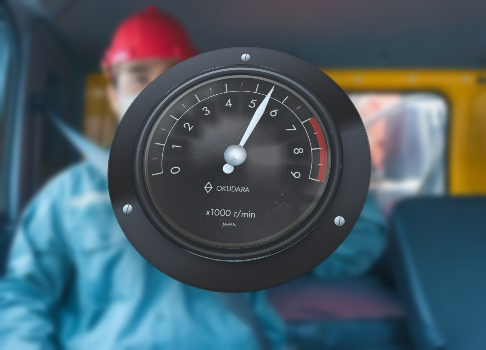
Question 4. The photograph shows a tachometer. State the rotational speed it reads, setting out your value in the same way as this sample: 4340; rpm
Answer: 5500; rpm
